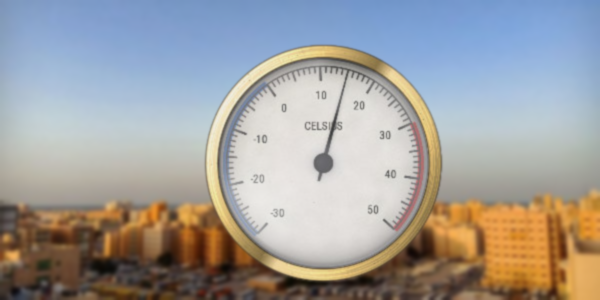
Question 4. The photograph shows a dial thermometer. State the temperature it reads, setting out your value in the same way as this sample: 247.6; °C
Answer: 15; °C
